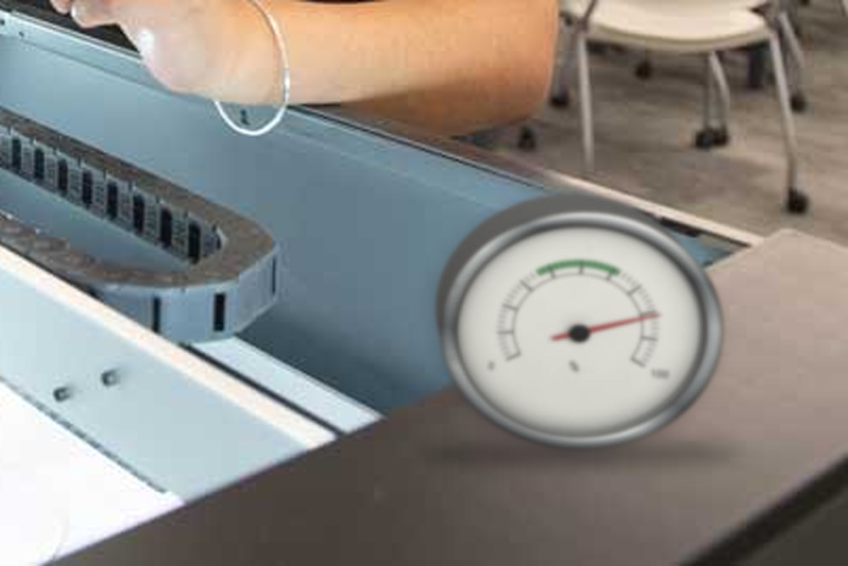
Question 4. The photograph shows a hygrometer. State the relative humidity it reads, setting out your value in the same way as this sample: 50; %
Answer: 80; %
